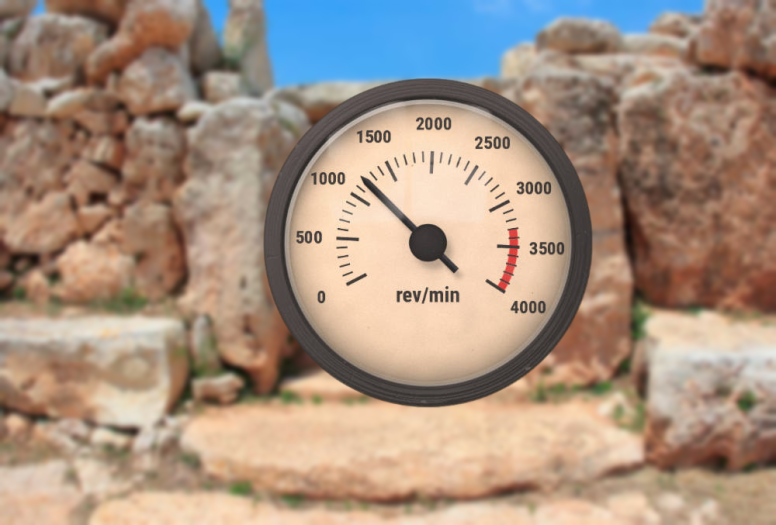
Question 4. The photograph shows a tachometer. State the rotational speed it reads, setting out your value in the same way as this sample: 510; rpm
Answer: 1200; rpm
